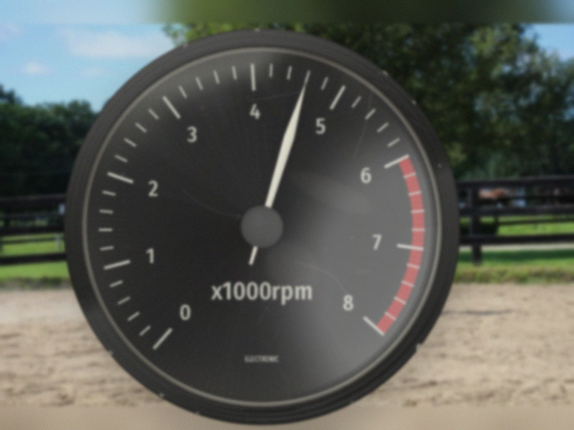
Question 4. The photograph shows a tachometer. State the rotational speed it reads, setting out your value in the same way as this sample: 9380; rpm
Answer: 4600; rpm
